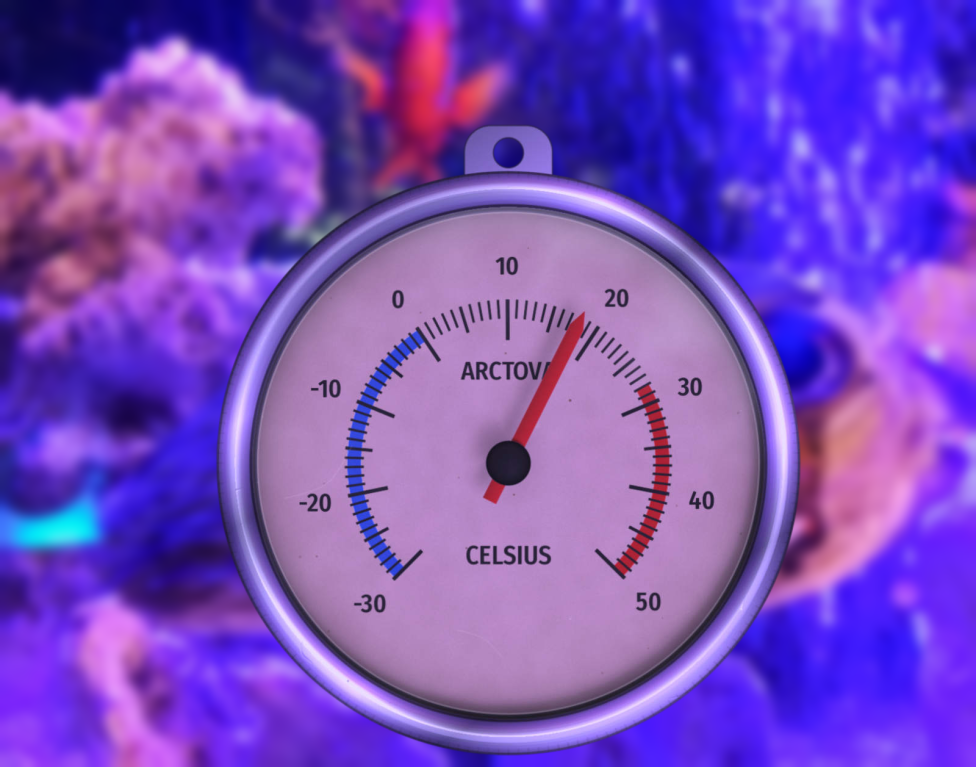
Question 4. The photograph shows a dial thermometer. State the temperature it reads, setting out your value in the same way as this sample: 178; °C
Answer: 18; °C
